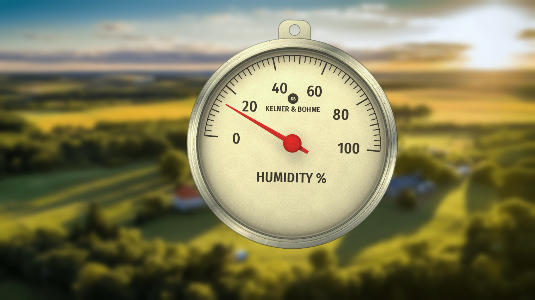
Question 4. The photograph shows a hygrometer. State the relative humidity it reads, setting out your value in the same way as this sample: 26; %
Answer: 14; %
